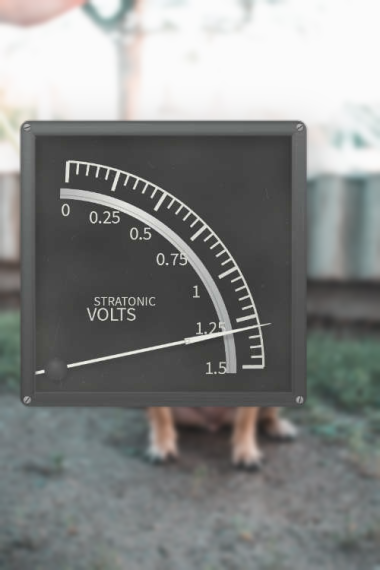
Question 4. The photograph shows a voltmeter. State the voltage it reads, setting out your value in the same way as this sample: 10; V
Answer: 1.3; V
